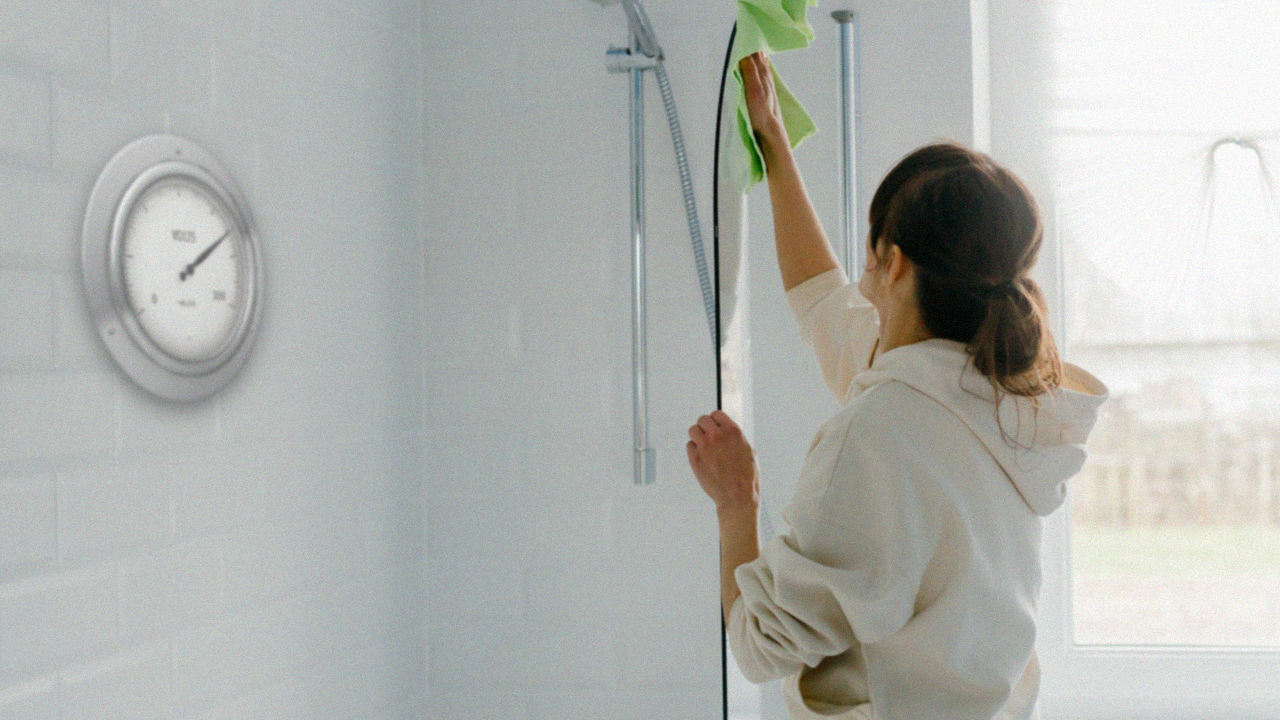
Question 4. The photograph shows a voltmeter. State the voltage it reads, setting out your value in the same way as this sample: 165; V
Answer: 225; V
